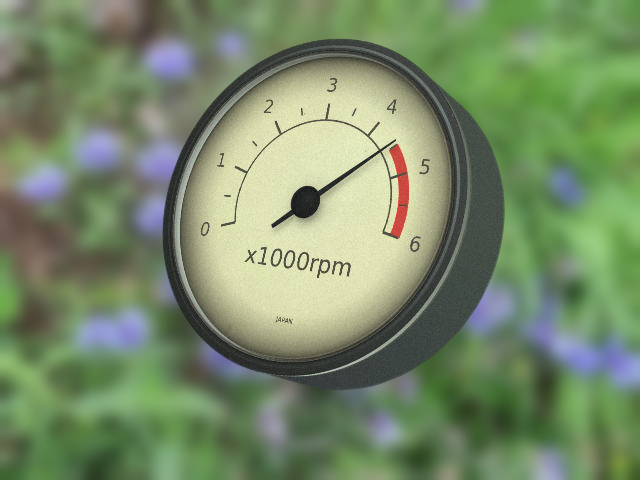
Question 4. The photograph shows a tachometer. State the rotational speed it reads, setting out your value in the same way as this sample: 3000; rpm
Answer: 4500; rpm
